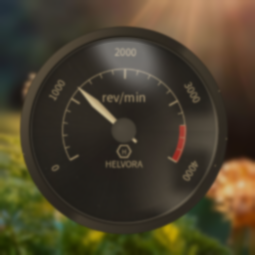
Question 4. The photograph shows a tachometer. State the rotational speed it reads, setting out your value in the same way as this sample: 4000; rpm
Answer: 1200; rpm
